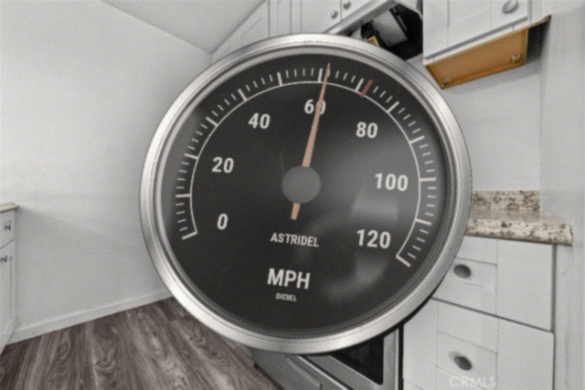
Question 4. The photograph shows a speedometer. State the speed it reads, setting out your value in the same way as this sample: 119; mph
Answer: 62; mph
